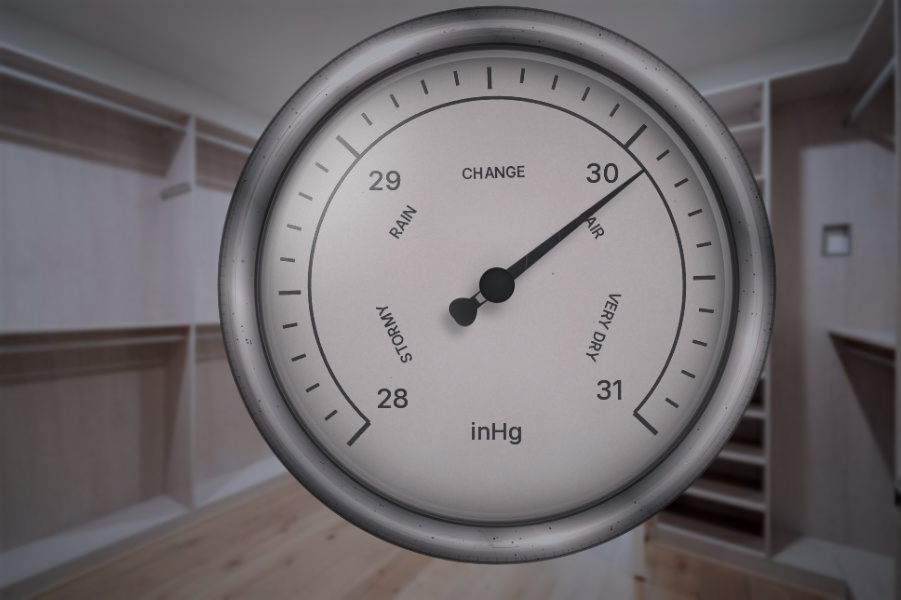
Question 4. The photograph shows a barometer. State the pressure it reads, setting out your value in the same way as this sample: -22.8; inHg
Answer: 30.1; inHg
